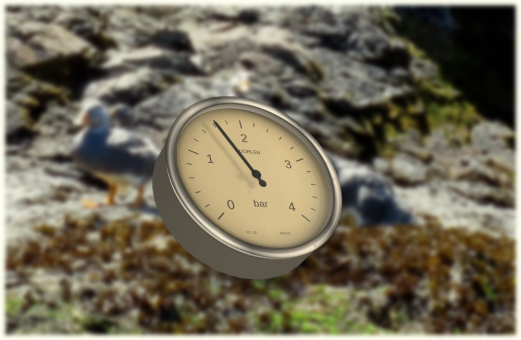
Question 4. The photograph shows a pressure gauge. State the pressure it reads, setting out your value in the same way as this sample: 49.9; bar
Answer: 1.6; bar
